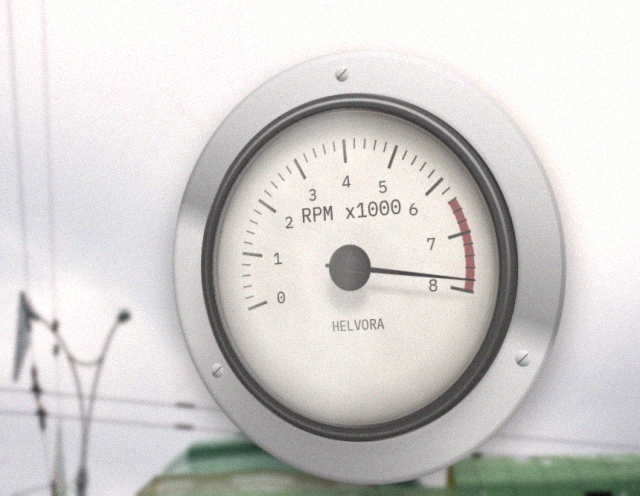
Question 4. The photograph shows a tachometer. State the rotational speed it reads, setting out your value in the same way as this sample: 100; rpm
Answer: 7800; rpm
